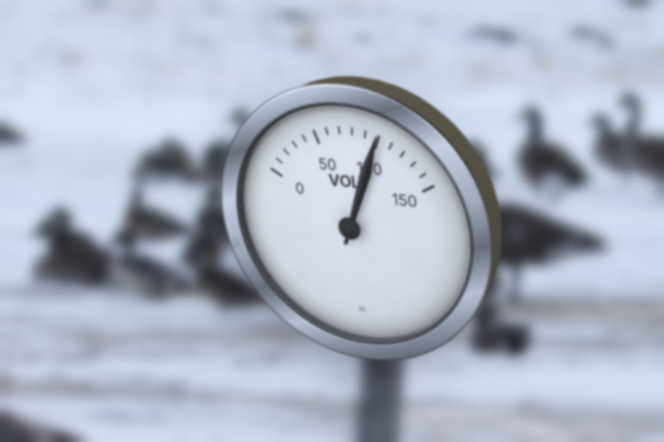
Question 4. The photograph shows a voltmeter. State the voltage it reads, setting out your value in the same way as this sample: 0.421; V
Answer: 100; V
